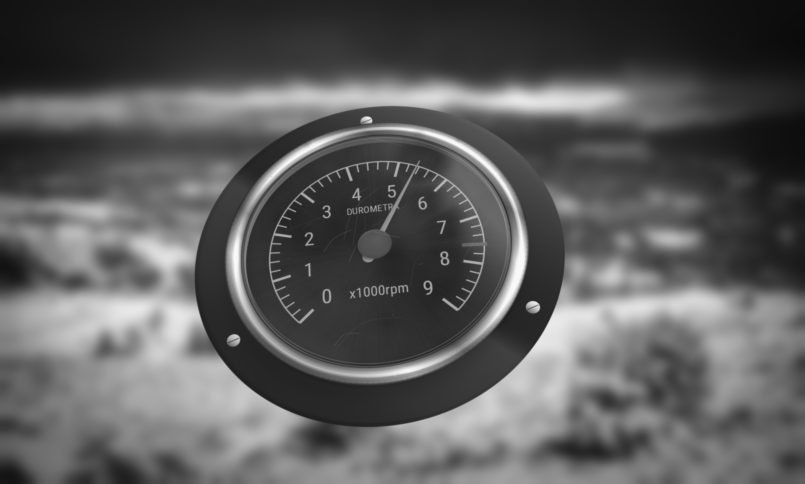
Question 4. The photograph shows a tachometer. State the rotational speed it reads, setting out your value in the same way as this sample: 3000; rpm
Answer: 5400; rpm
